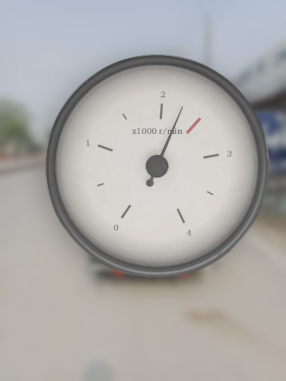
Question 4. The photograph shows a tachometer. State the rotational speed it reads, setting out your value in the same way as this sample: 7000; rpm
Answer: 2250; rpm
